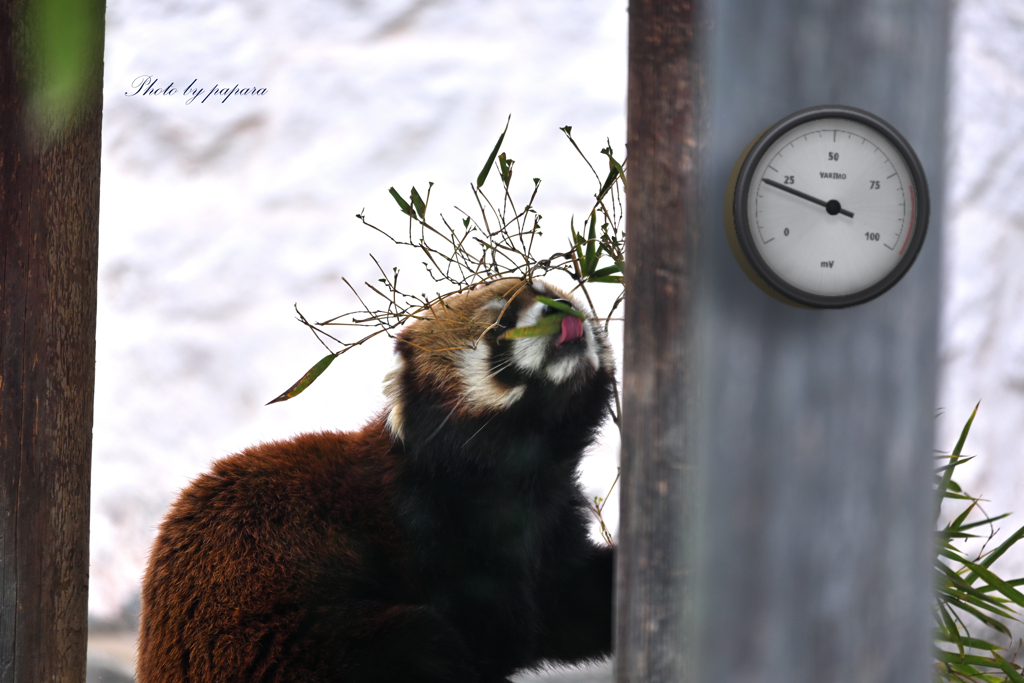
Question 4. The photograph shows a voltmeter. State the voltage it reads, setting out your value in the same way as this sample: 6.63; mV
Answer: 20; mV
